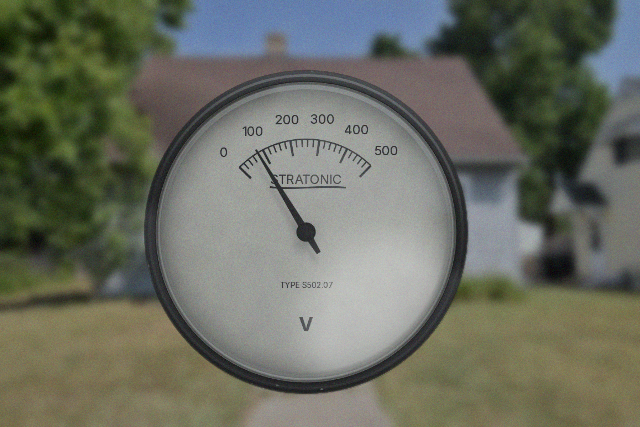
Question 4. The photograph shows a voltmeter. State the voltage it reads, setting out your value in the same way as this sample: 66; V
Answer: 80; V
